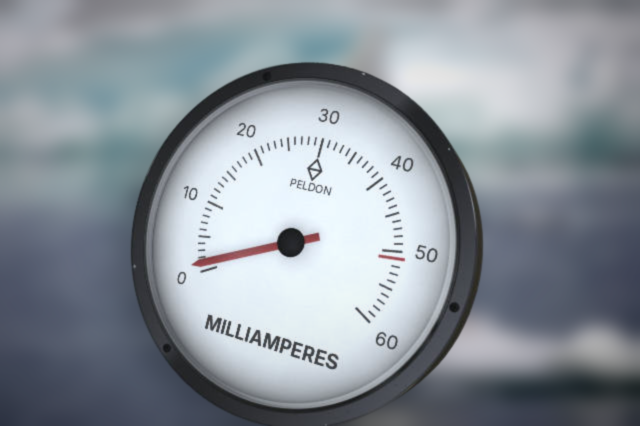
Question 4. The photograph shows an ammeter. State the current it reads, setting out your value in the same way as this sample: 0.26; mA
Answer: 1; mA
